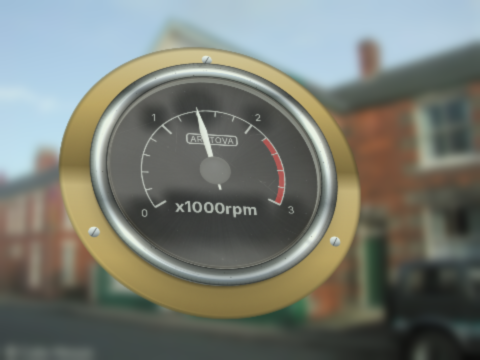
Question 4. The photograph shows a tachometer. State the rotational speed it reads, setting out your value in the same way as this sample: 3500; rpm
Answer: 1400; rpm
